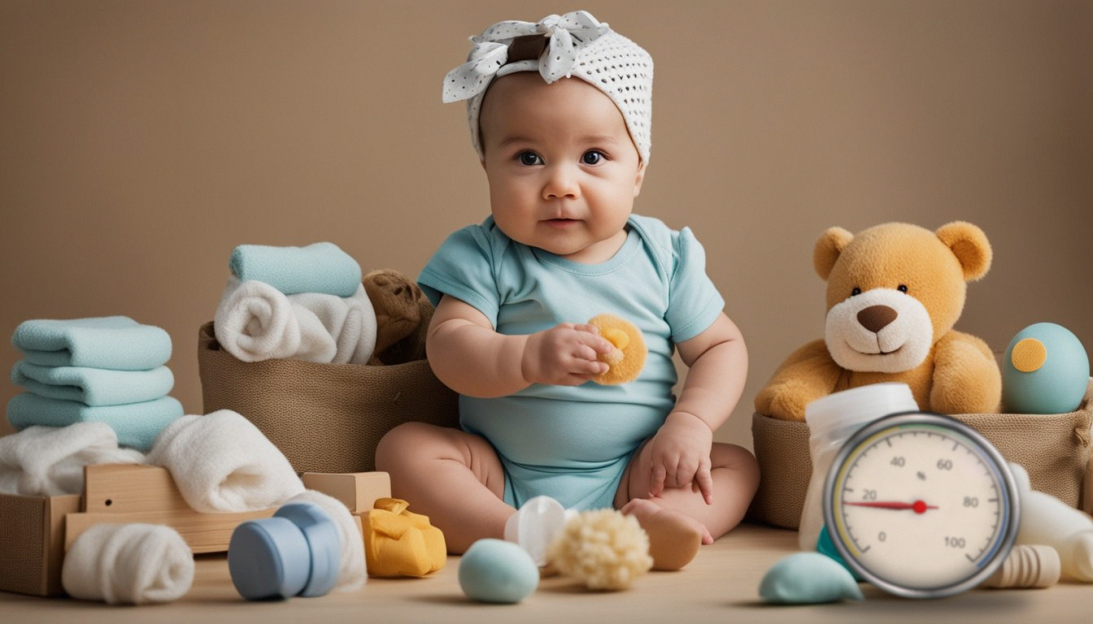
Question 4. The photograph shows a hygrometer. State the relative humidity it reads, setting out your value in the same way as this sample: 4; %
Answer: 16; %
